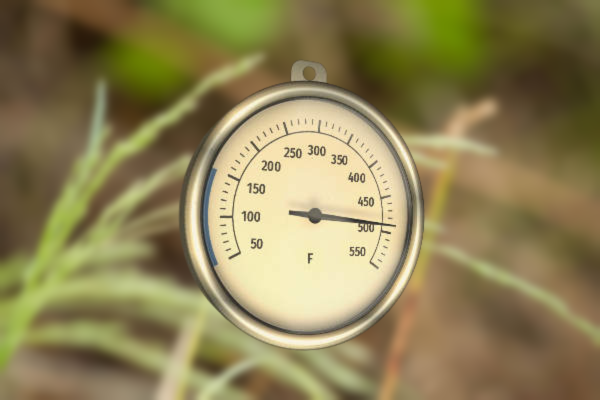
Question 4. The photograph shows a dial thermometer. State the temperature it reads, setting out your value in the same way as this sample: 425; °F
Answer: 490; °F
